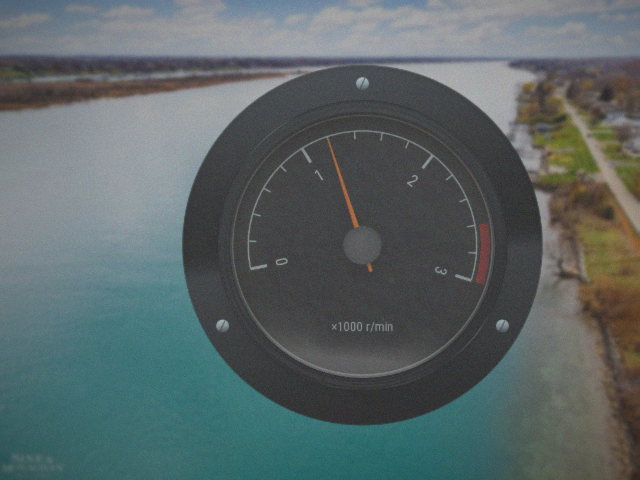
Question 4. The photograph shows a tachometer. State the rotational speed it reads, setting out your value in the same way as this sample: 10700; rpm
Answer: 1200; rpm
